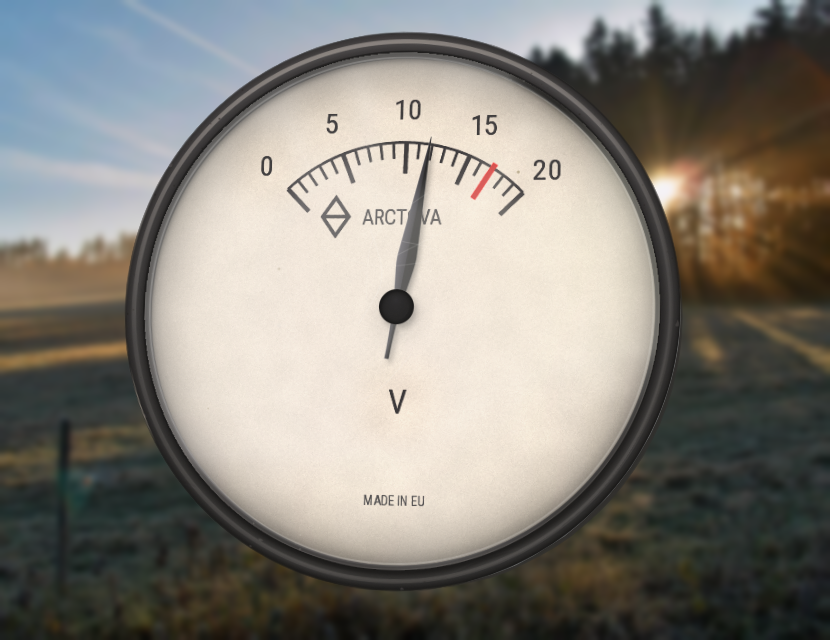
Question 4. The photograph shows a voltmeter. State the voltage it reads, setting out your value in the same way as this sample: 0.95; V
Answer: 12; V
